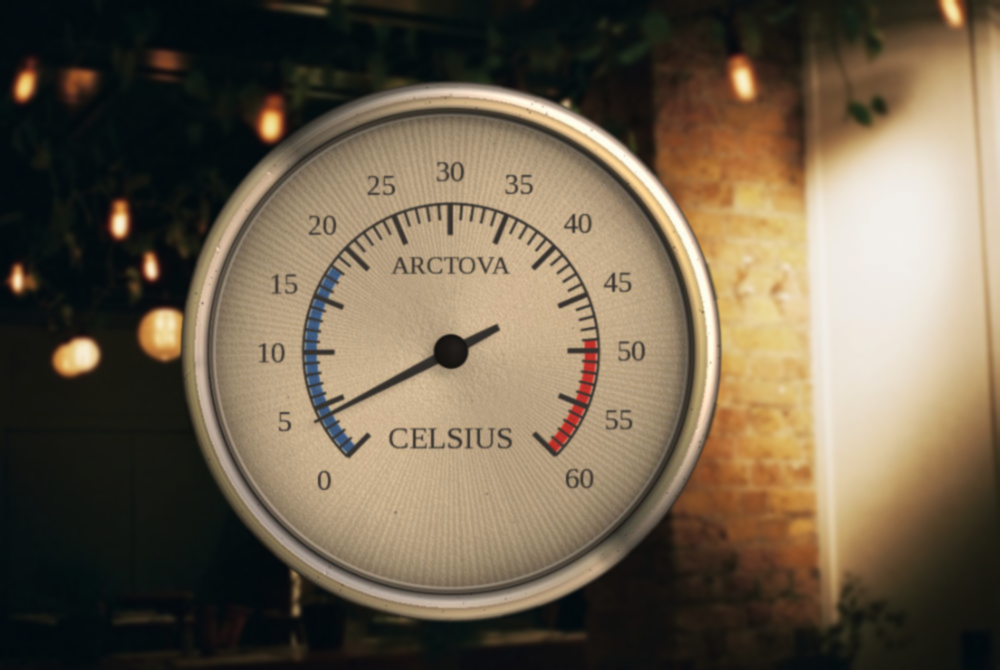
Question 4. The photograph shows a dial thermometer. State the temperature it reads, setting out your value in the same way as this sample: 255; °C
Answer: 4; °C
